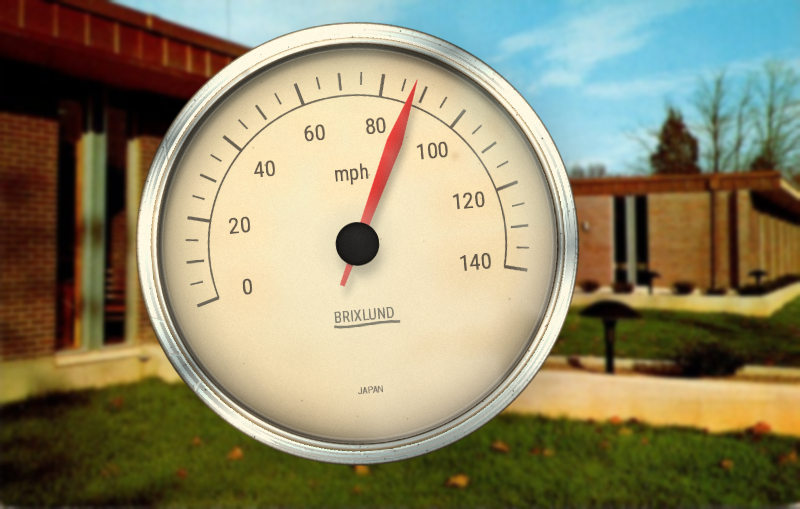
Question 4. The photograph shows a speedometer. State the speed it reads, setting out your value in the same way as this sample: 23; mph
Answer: 87.5; mph
